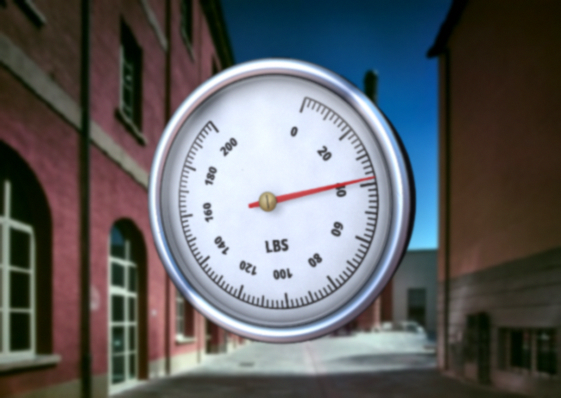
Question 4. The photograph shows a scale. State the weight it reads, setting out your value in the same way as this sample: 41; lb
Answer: 38; lb
